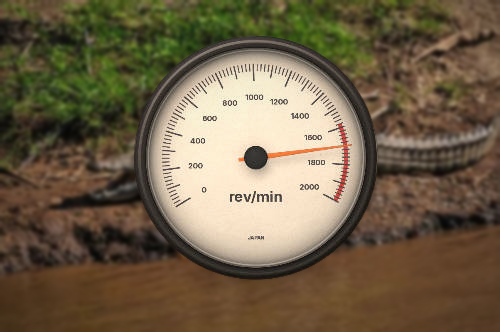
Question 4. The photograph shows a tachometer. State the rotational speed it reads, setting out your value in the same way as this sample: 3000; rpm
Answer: 1700; rpm
